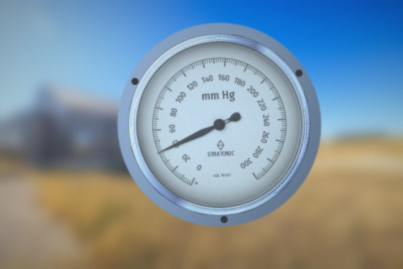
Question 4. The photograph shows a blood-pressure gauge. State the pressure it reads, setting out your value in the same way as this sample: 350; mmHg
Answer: 40; mmHg
